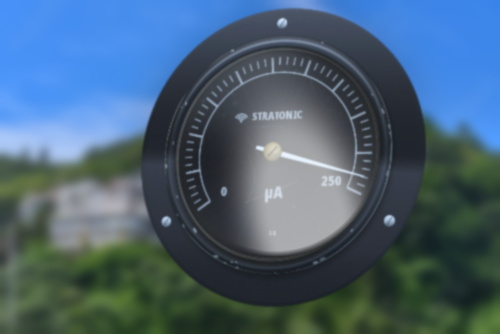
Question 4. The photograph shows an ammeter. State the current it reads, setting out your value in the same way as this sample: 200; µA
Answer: 240; µA
